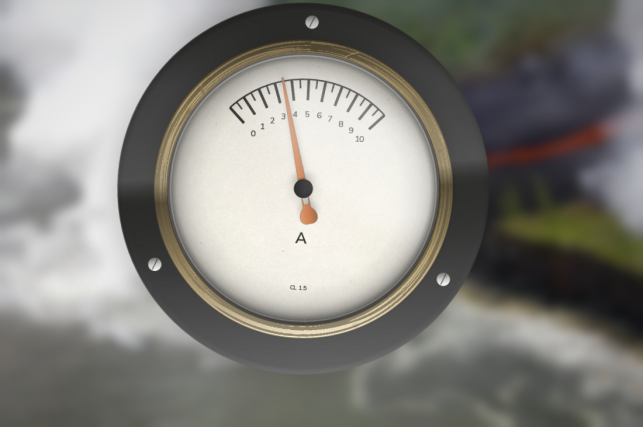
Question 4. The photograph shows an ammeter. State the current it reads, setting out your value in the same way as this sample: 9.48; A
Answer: 3.5; A
